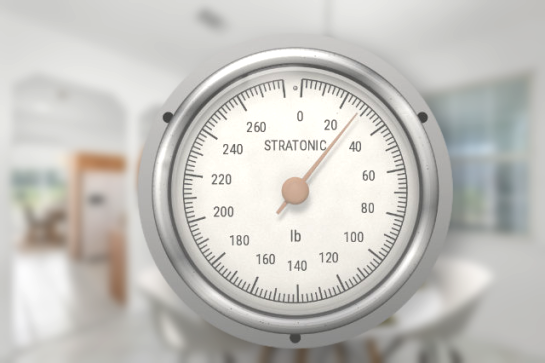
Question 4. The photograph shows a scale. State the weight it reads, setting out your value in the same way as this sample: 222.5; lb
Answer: 28; lb
